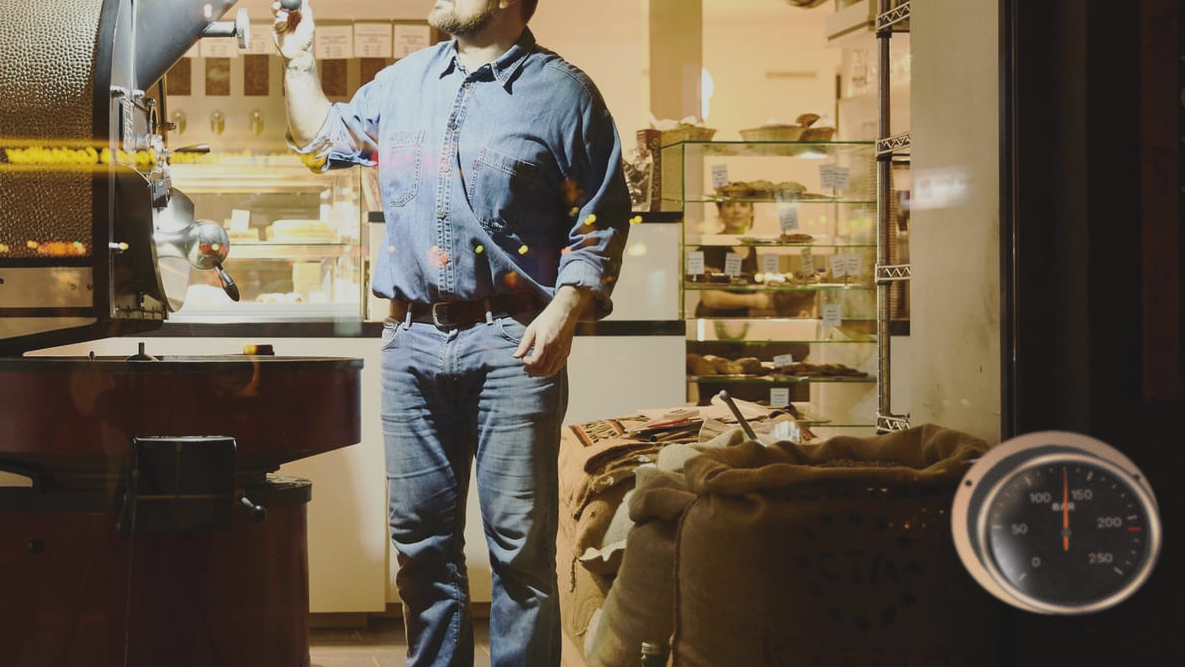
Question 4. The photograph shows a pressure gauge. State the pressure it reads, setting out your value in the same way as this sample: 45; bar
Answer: 130; bar
